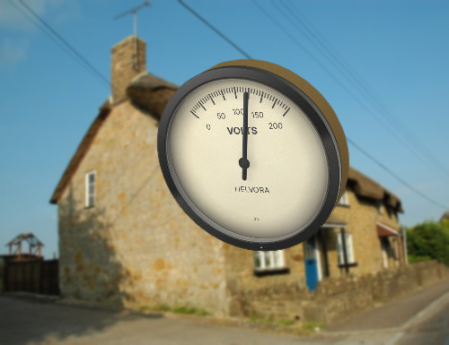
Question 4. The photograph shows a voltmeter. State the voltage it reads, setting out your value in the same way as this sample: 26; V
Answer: 125; V
